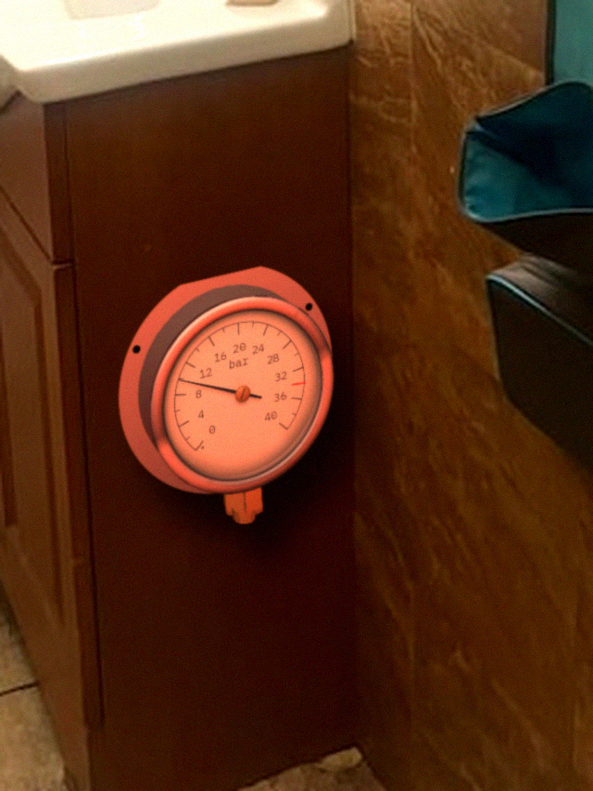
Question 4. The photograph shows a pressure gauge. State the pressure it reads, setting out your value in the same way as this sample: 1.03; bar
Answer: 10; bar
